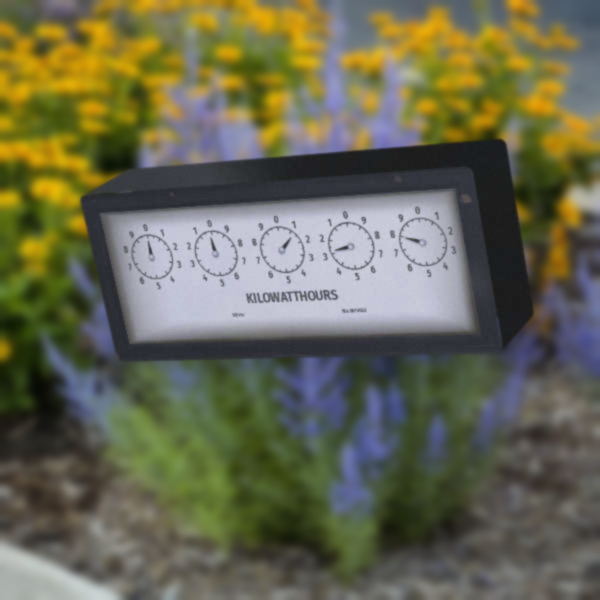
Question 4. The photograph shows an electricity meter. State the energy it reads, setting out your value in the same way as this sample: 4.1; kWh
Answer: 128; kWh
